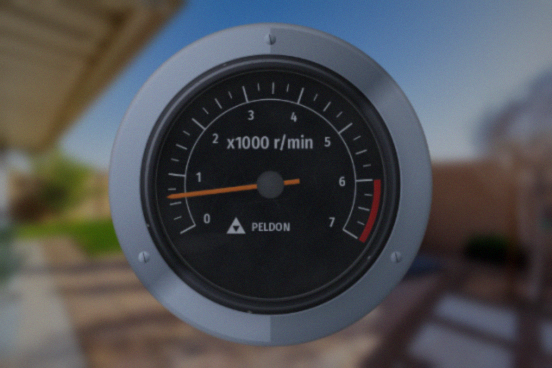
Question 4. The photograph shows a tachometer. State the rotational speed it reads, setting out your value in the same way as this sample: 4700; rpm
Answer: 625; rpm
